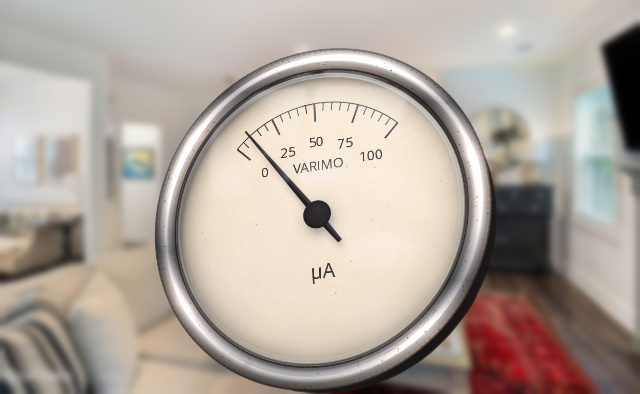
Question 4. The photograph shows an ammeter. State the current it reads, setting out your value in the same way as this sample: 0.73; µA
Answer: 10; µA
